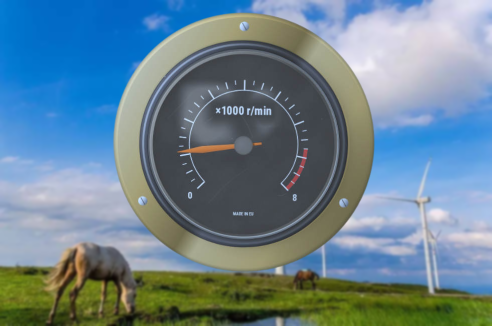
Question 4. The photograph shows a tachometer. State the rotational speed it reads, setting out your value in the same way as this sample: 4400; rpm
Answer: 1125; rpm
